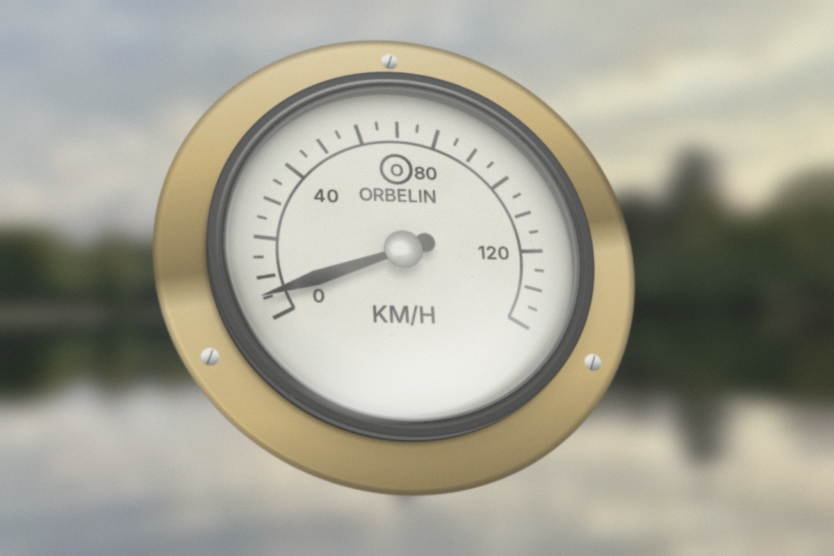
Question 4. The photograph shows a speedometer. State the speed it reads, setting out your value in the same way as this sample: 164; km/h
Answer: 5; km/h
